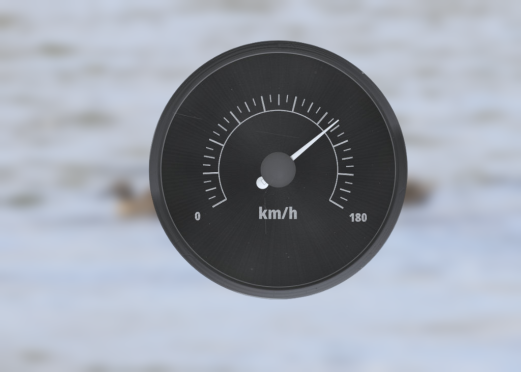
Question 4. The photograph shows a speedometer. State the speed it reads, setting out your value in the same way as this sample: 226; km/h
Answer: 127.5; km/h
